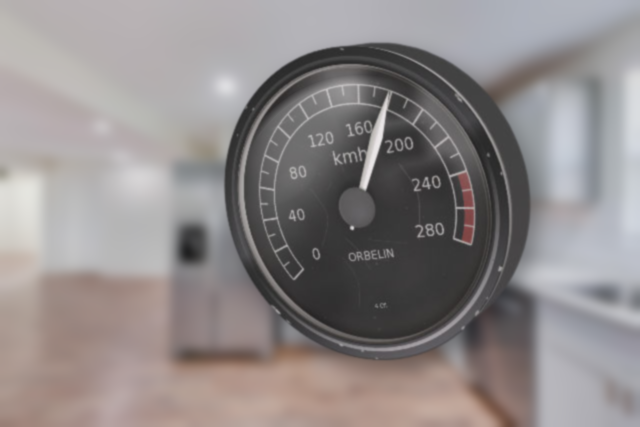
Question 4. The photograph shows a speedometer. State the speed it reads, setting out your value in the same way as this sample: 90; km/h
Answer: 180; km/h
